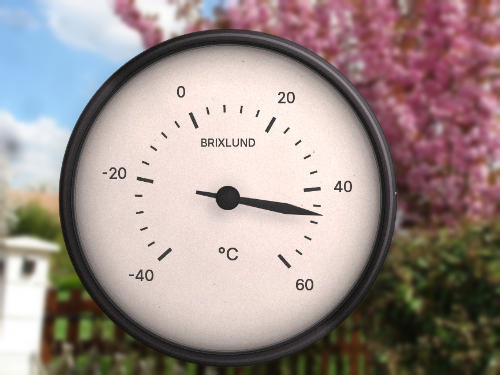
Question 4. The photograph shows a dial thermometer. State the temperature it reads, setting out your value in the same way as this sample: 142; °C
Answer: 46; °C
